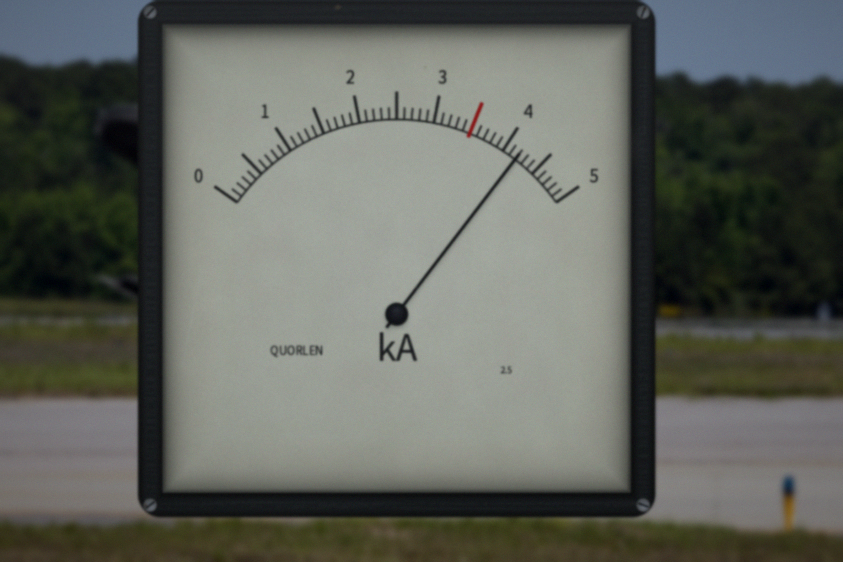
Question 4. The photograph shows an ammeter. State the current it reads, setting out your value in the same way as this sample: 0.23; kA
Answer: 4.2; kA
